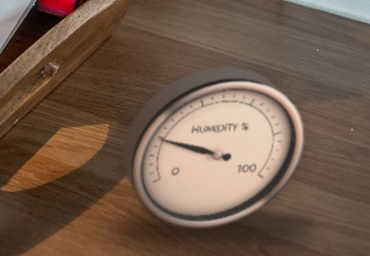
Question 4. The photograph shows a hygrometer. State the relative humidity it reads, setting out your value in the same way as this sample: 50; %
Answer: 20; %
